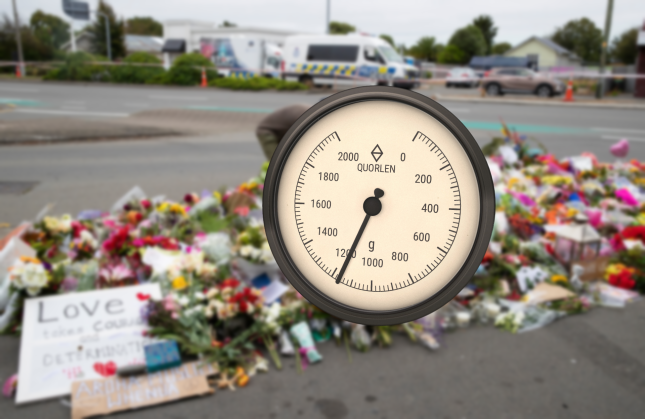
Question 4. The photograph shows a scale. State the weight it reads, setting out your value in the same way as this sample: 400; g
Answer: 1160; g
